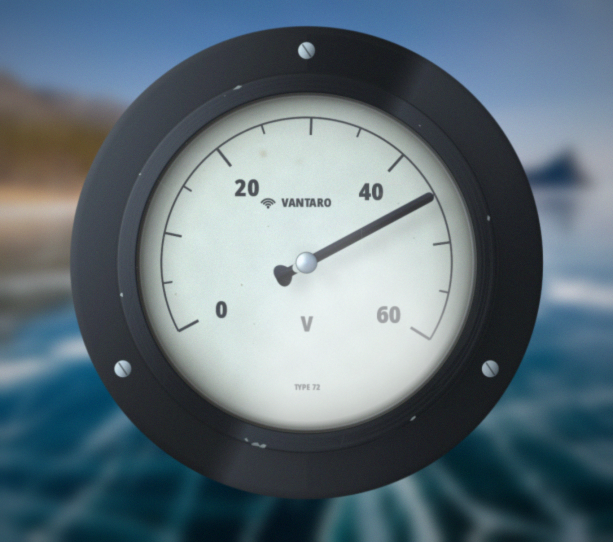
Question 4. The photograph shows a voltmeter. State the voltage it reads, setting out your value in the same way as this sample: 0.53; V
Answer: 45; V
